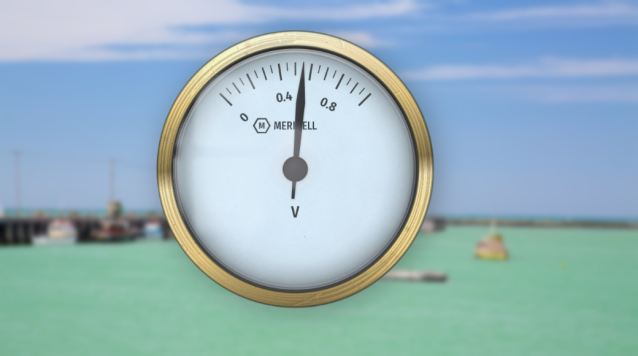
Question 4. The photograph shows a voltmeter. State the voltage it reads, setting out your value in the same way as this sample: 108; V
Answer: 0.55; V
